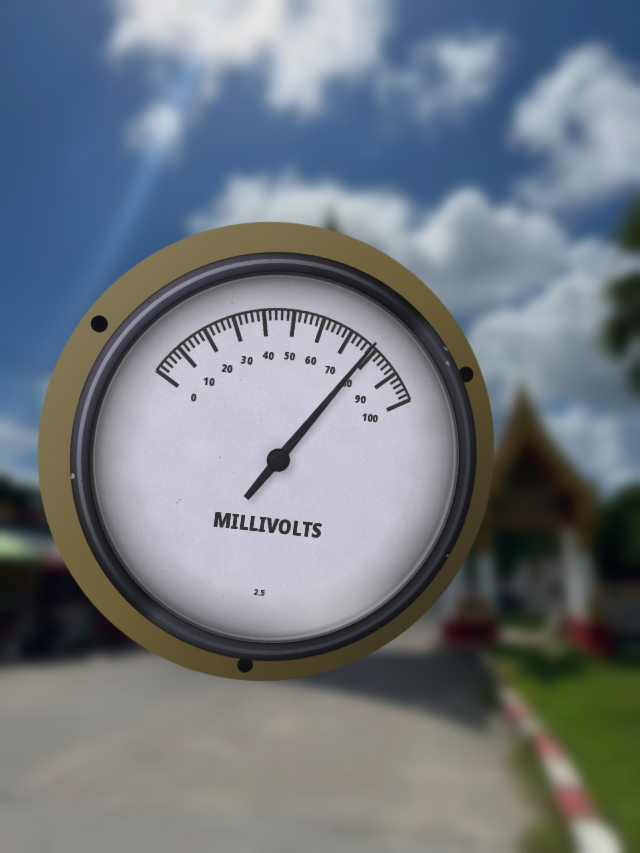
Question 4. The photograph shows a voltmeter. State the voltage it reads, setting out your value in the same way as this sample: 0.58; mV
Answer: 78; mV
